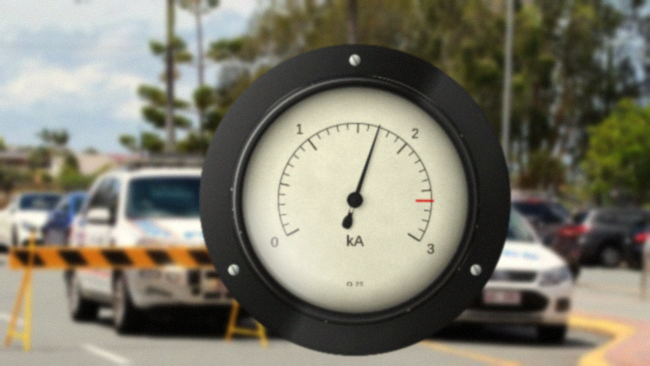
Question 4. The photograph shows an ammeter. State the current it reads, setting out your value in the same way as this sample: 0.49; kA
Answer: 1.7; kA
